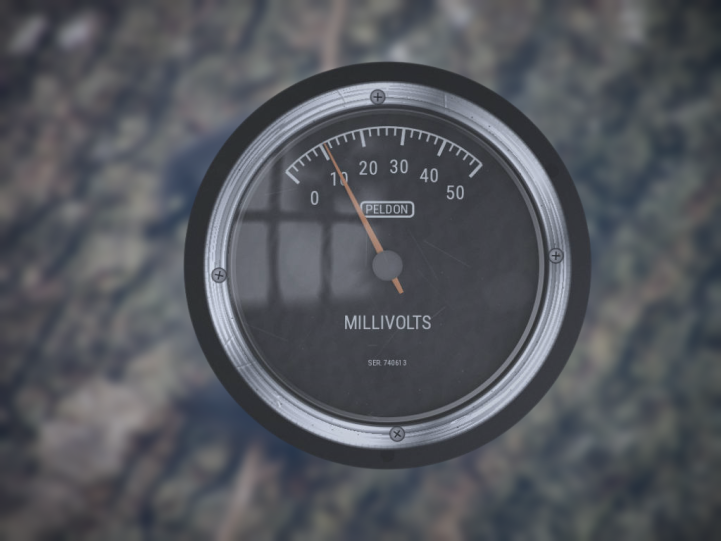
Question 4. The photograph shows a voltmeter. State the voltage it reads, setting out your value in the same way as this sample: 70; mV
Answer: 11; mV
